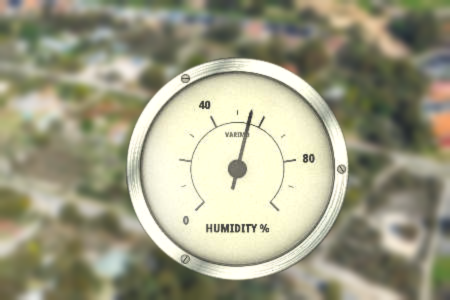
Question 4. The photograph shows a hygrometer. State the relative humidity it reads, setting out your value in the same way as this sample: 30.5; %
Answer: 55; %
